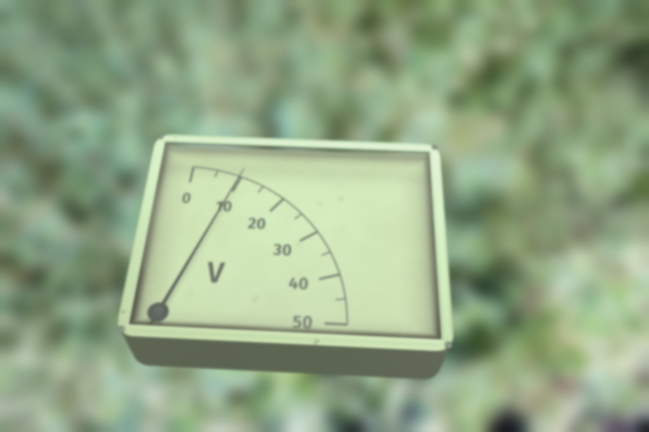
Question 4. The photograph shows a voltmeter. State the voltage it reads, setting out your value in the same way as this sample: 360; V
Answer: 10; V
